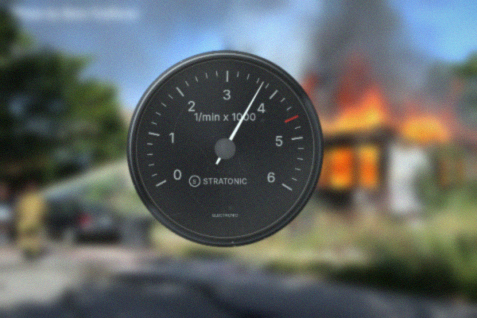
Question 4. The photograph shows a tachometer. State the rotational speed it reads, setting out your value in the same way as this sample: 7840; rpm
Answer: 3700; rpm
